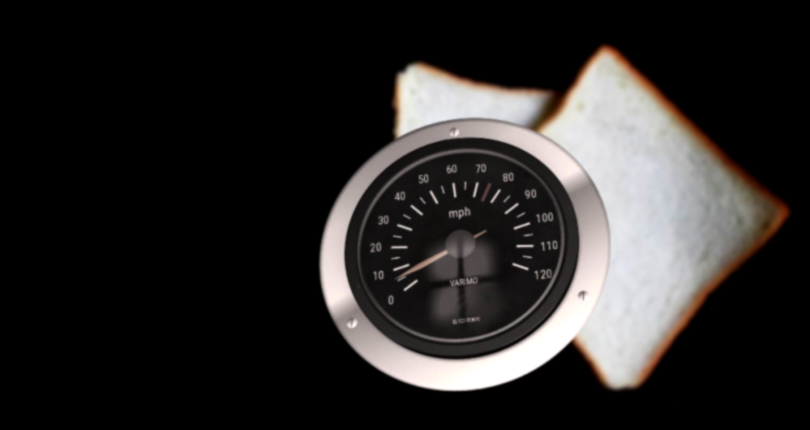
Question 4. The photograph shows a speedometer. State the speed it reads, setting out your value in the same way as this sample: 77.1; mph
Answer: 5; mph
